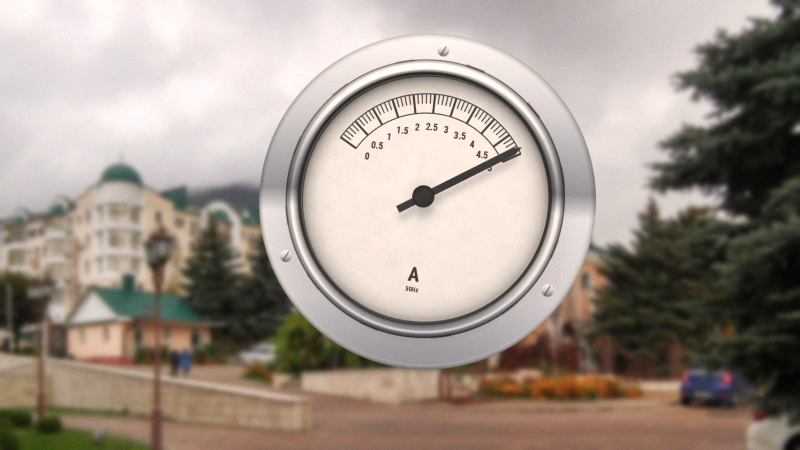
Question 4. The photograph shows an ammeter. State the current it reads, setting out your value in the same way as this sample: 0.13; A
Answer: 4.9; A
